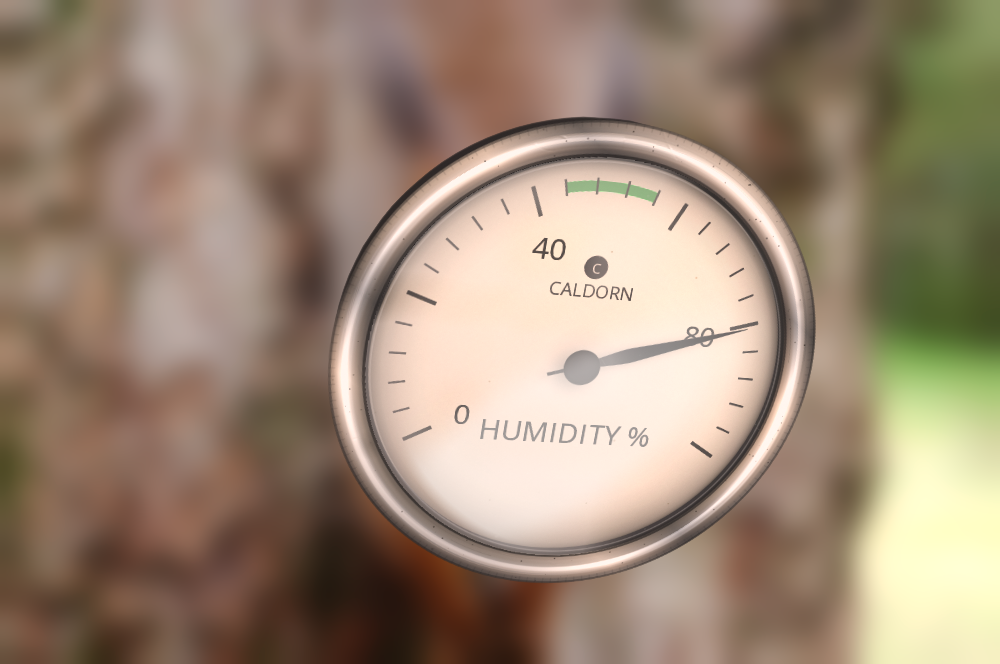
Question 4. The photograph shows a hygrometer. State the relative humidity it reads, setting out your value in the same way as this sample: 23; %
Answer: 80; %
